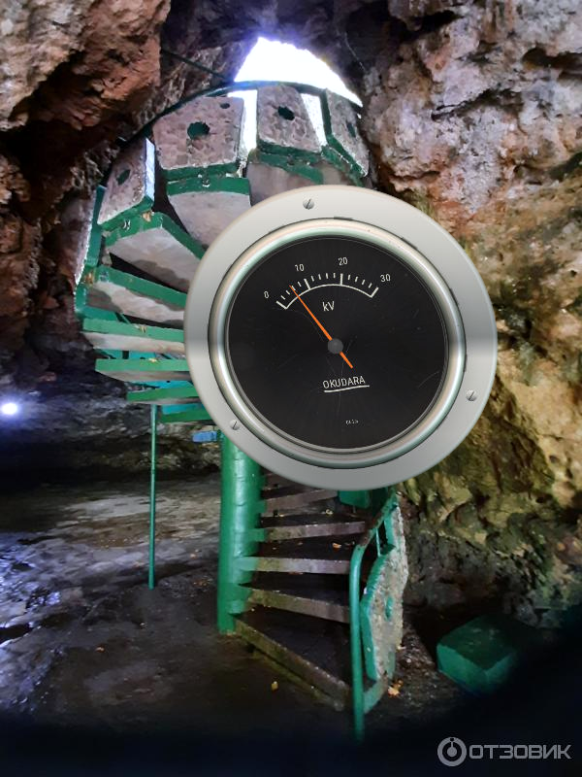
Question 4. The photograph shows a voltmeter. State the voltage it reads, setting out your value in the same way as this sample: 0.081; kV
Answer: 6; kV
